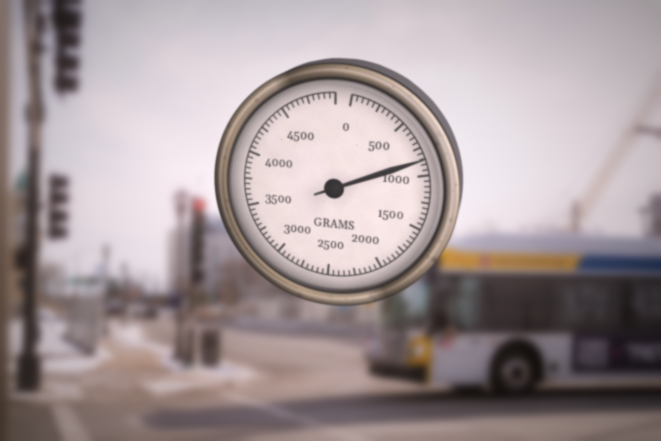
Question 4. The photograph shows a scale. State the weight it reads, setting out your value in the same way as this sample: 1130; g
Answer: 850; g
